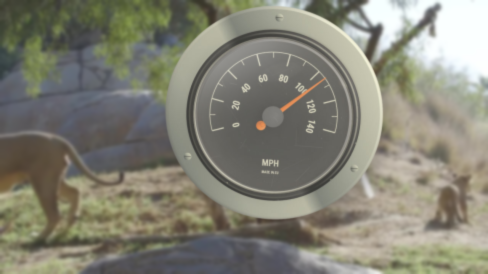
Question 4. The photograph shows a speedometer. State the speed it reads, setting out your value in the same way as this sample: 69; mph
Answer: 105; mph
